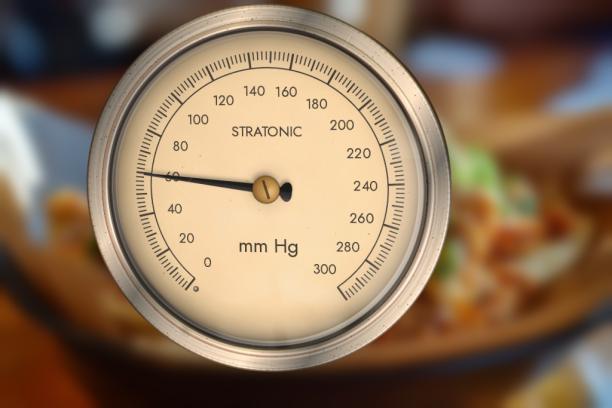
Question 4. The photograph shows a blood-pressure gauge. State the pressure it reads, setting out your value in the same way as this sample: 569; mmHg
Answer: 60; mmHg
